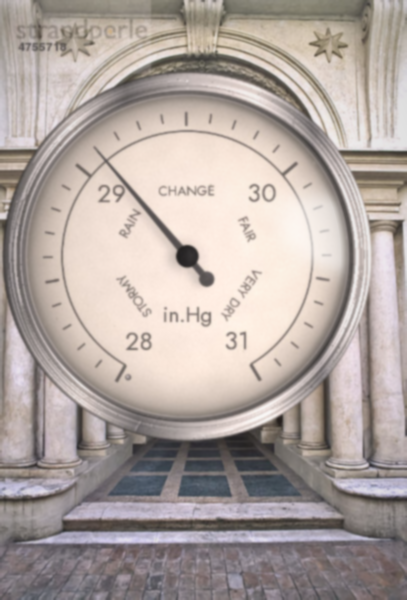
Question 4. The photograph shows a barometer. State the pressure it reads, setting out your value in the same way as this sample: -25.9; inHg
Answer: 29.1; inHg
